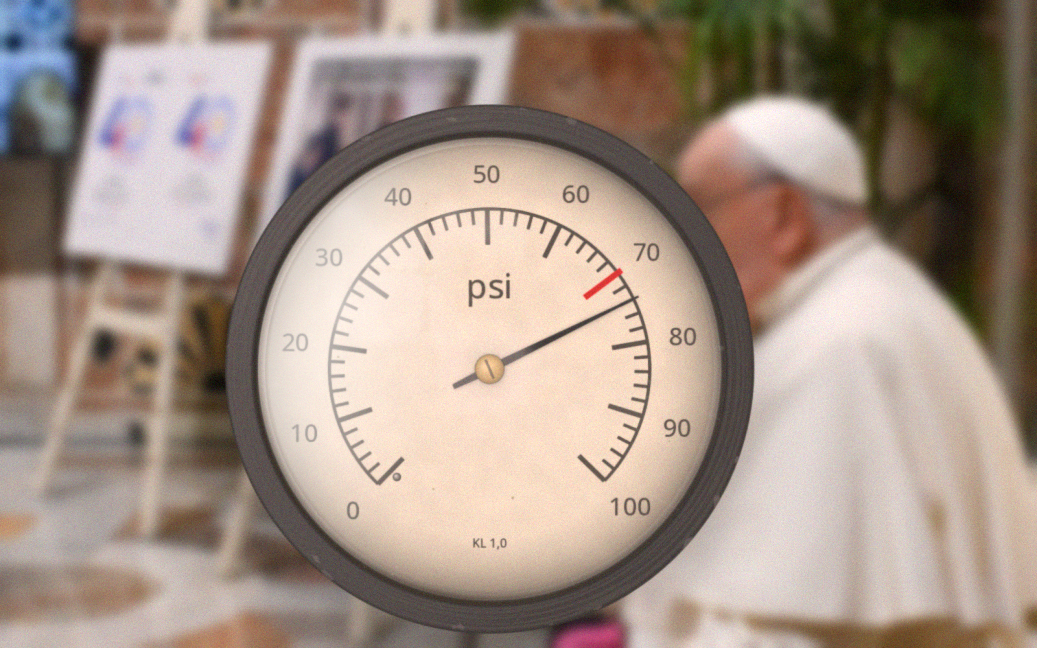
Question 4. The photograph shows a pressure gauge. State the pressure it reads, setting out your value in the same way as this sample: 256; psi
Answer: 74; psi
